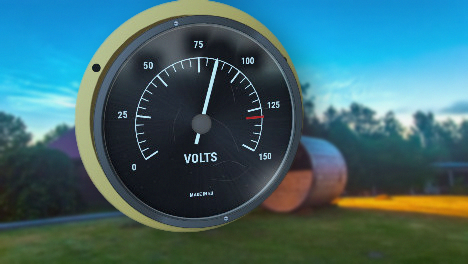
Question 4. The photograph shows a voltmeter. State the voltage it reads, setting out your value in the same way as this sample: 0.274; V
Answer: 85; V
